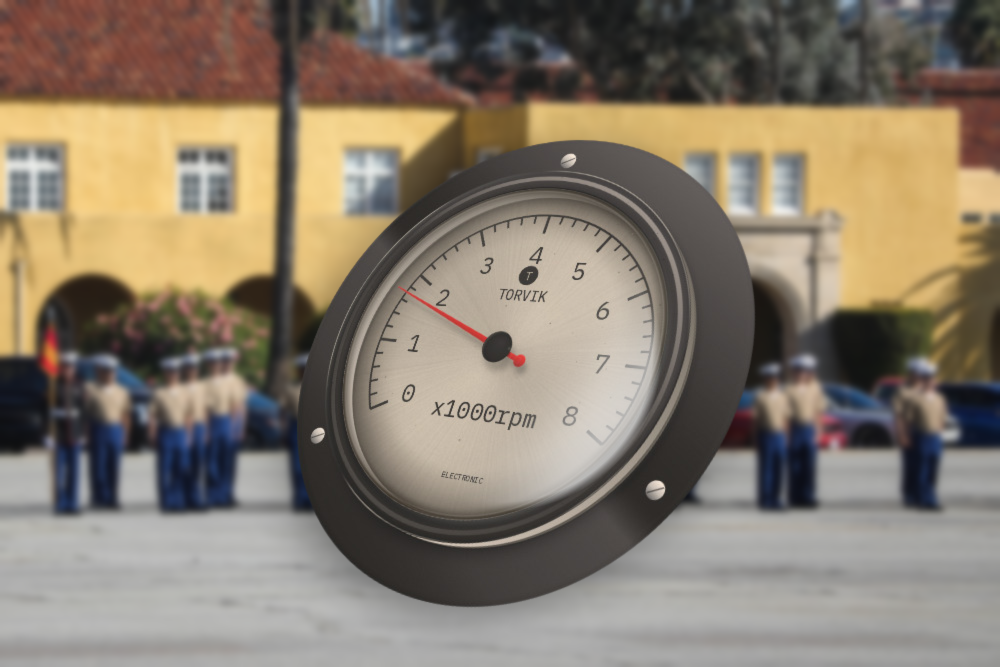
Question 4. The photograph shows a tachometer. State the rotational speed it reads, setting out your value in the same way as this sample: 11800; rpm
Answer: 1700; rpm
